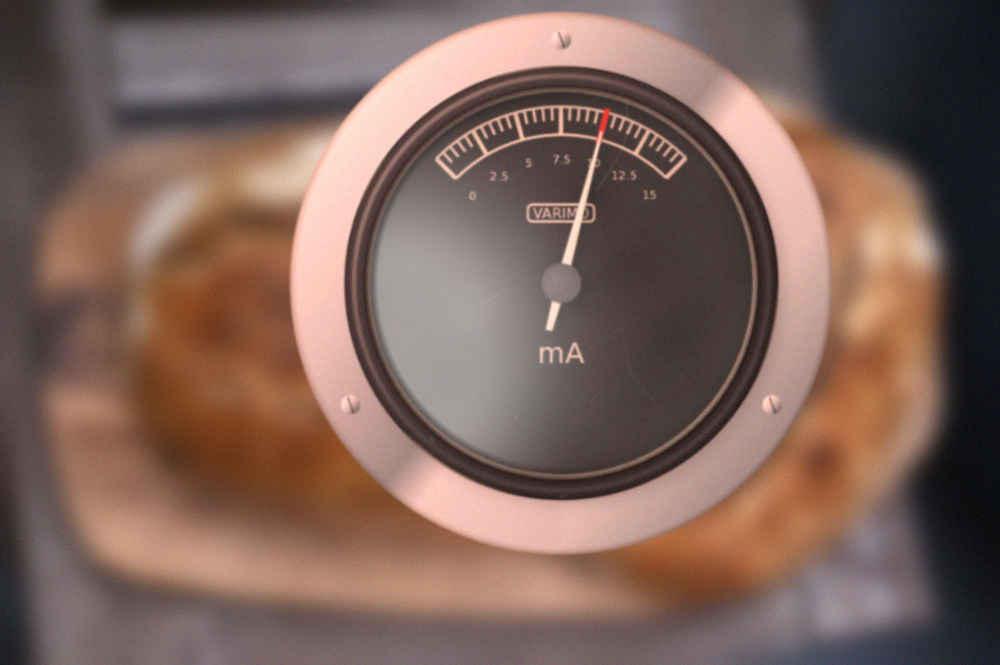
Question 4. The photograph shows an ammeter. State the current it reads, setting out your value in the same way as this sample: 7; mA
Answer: 10; mA
